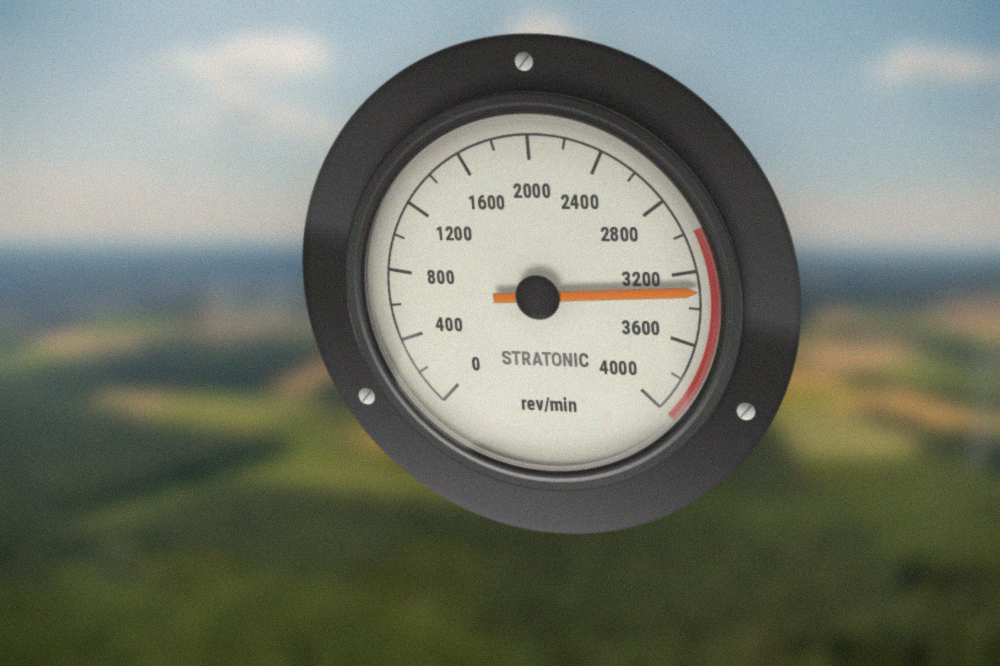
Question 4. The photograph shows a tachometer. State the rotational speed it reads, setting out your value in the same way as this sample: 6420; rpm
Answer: 3300; rpm
